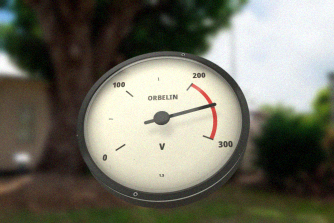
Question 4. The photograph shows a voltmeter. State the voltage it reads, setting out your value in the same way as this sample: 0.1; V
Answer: 250; V
